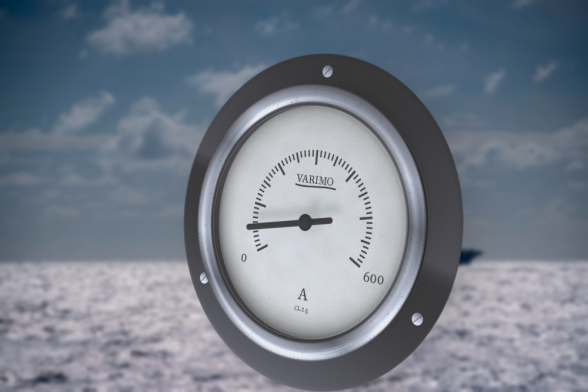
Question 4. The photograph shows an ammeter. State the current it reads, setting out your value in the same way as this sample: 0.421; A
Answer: 50; A
